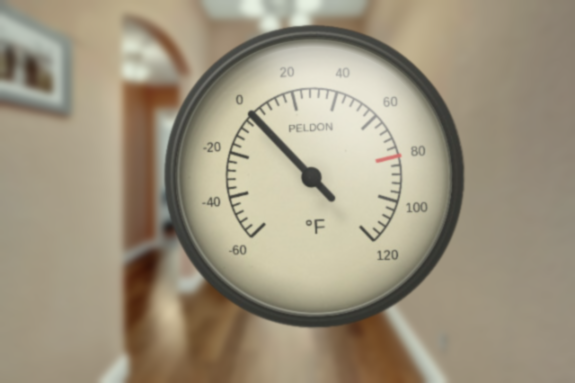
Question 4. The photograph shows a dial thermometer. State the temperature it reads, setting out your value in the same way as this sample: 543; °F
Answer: 0; °F
